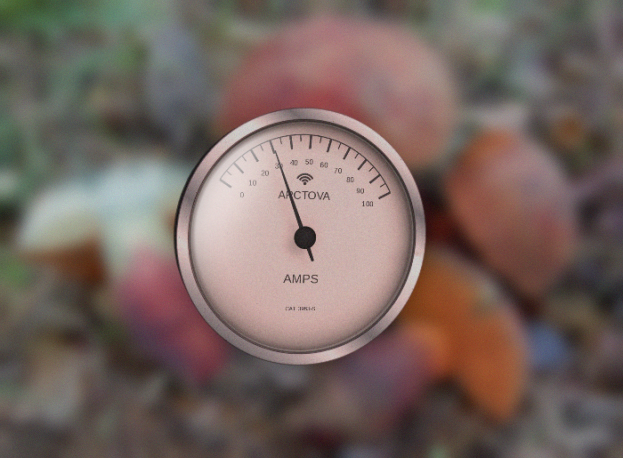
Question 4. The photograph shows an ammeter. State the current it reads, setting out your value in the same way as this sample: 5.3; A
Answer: 30; A
